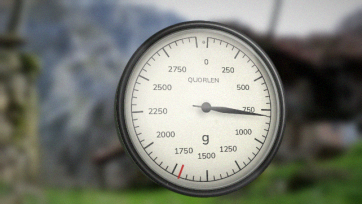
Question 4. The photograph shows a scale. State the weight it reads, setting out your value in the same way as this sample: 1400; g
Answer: 800; g
